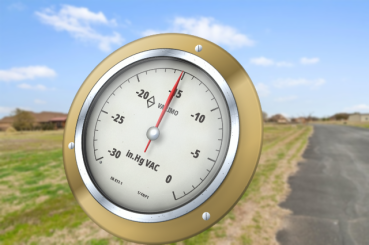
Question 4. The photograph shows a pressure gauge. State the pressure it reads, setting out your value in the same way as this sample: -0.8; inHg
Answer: -15; inHg
